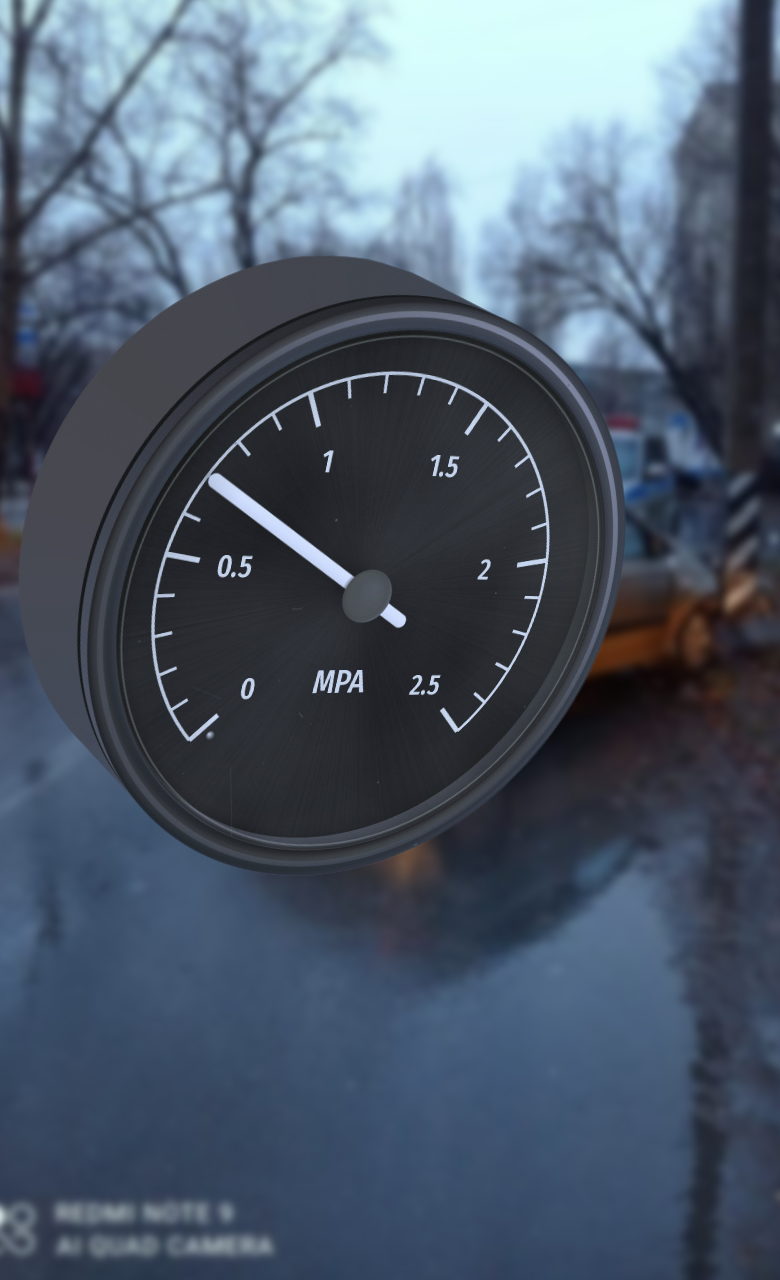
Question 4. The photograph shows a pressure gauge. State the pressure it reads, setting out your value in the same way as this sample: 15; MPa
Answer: 0.7; MPa
